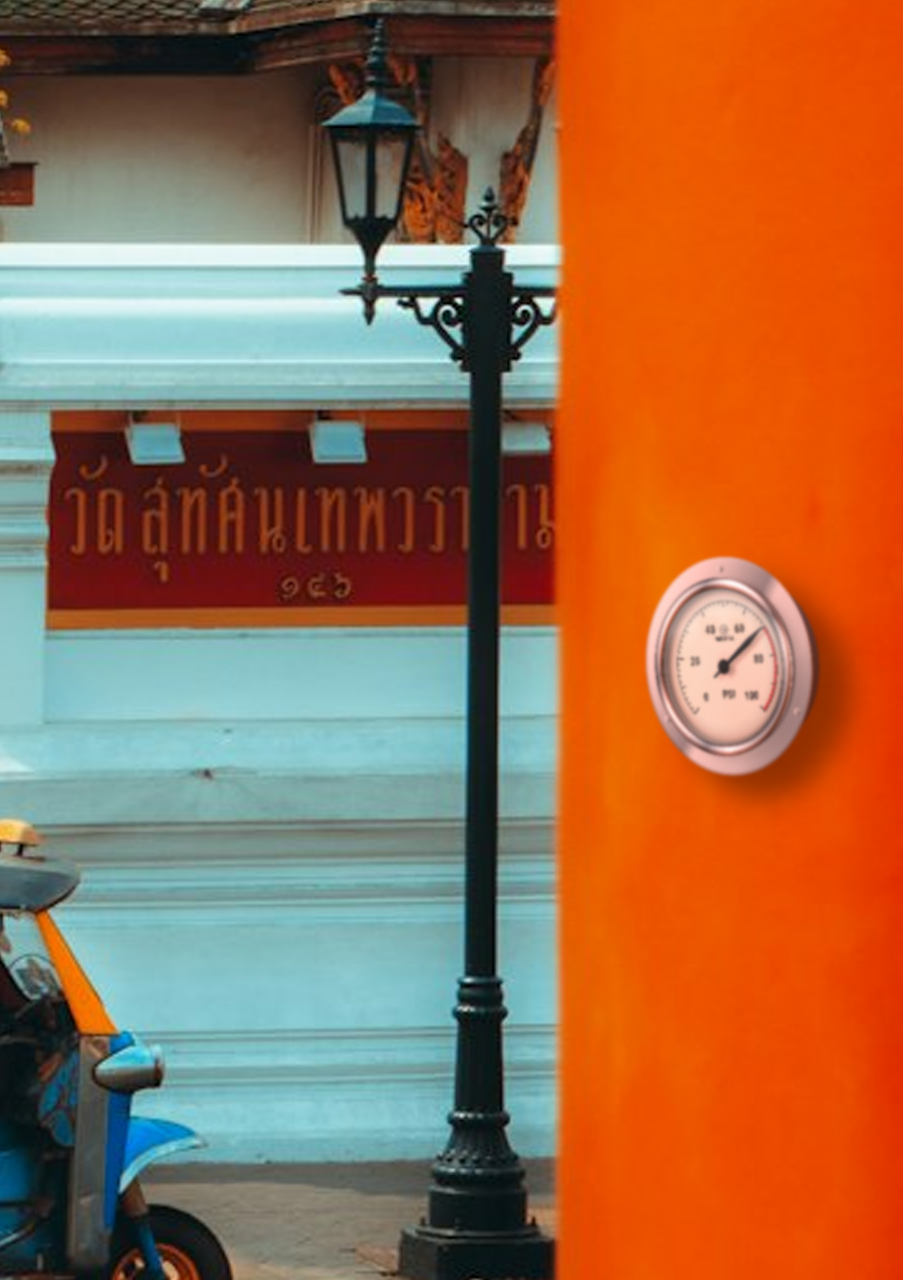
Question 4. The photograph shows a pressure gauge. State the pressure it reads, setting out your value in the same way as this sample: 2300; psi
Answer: 70; psi
